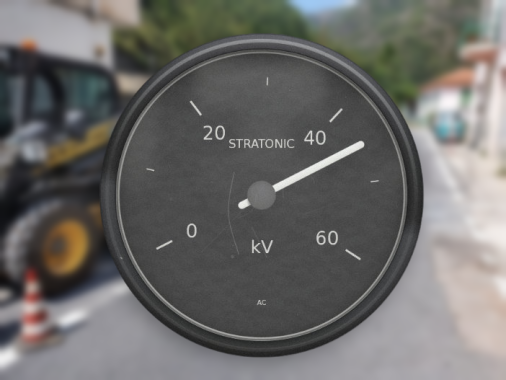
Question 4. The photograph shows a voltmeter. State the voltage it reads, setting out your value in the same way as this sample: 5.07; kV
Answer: 45; kV
